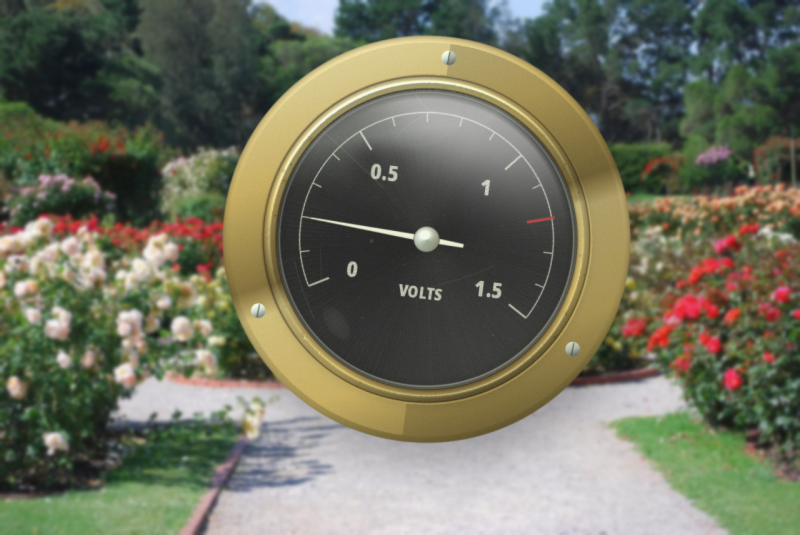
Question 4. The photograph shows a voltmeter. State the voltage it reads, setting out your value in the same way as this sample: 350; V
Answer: 0.2; V
